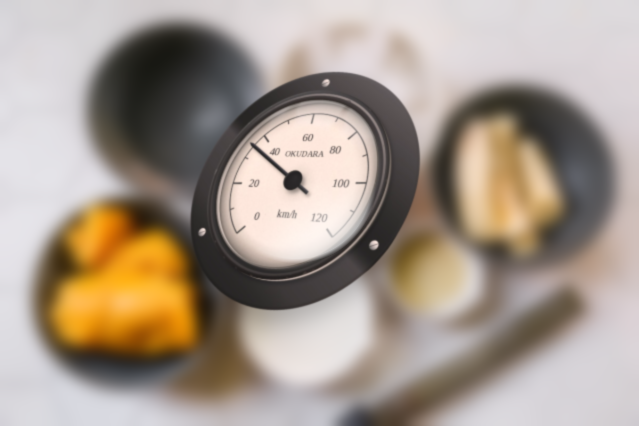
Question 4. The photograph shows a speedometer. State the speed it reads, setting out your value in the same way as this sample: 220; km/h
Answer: 35; km/h
